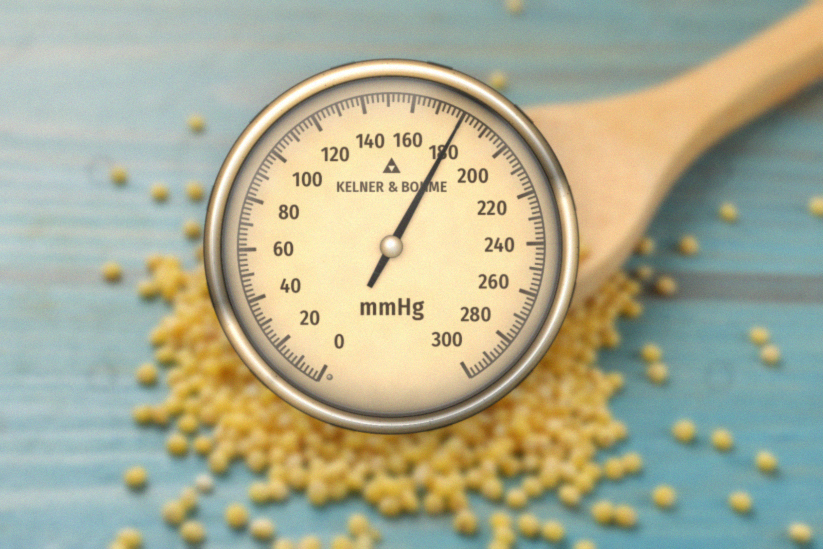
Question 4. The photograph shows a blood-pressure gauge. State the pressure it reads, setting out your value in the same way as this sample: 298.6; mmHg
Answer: 180; mmHg
